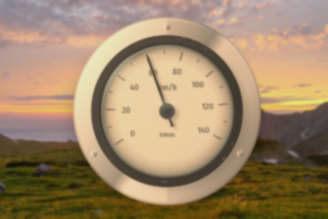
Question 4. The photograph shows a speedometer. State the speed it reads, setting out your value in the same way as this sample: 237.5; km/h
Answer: 60; km/h
